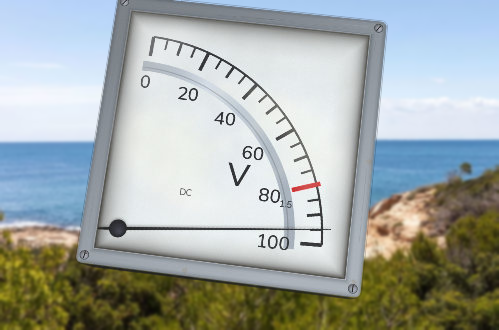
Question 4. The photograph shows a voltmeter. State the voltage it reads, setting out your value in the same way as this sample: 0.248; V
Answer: 95; V
